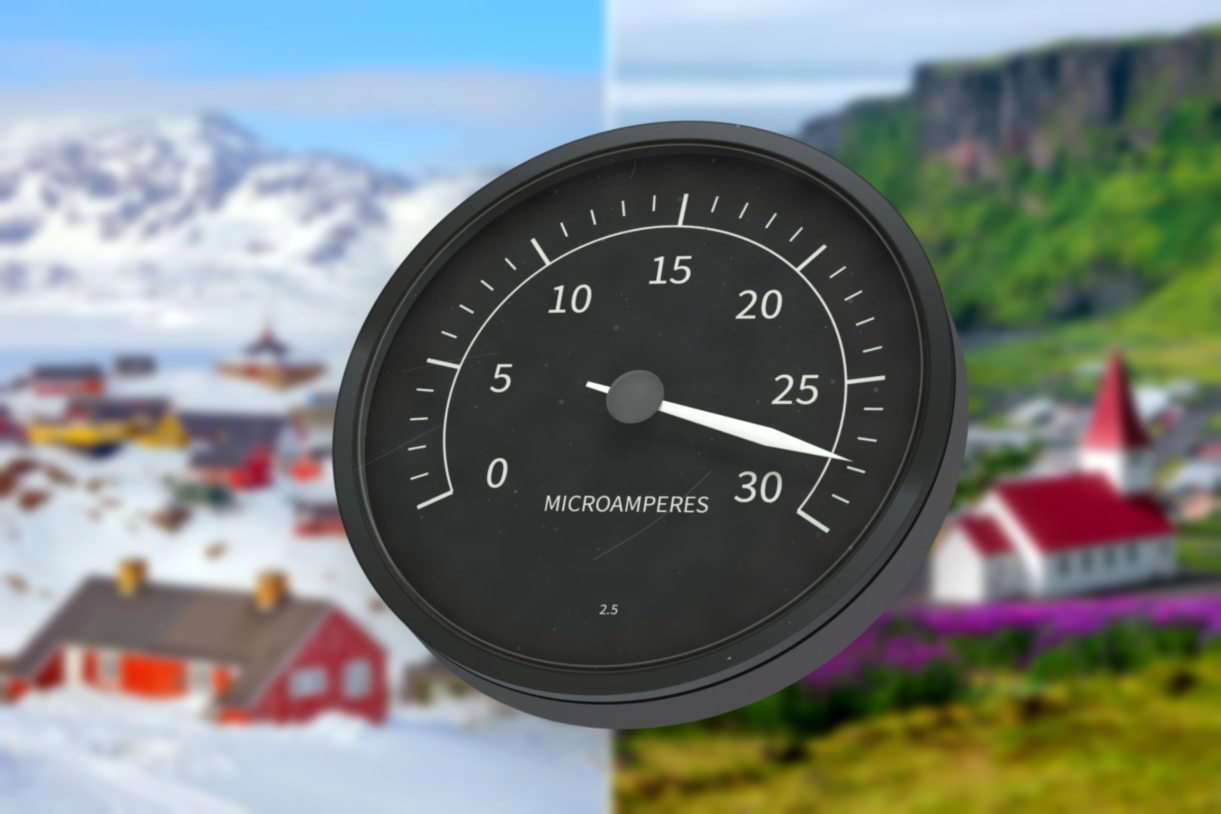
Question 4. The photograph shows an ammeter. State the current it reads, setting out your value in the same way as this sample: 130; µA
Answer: 28; µA
